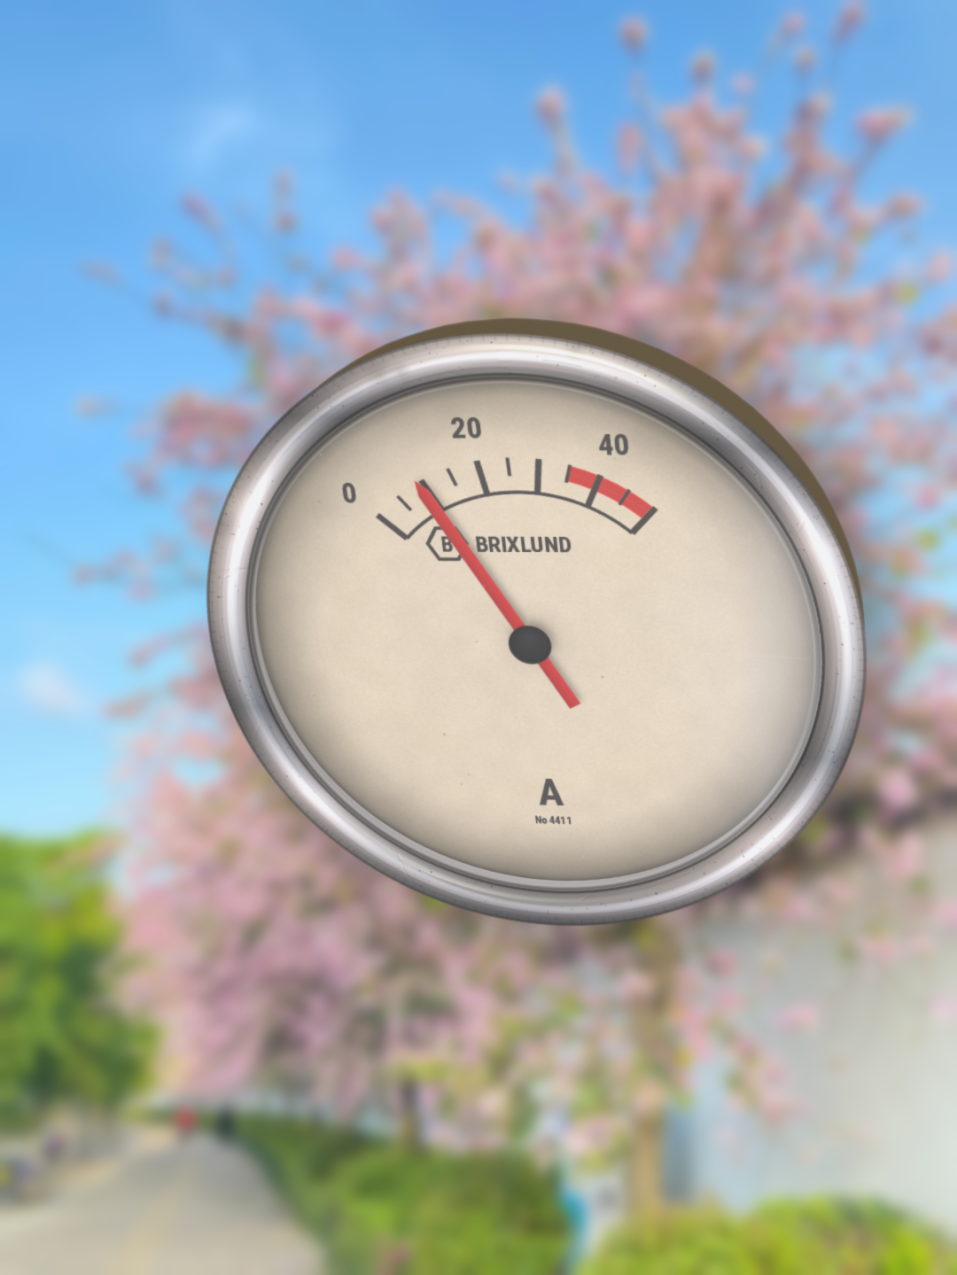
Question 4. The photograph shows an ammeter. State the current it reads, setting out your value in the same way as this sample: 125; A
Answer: 10; A
